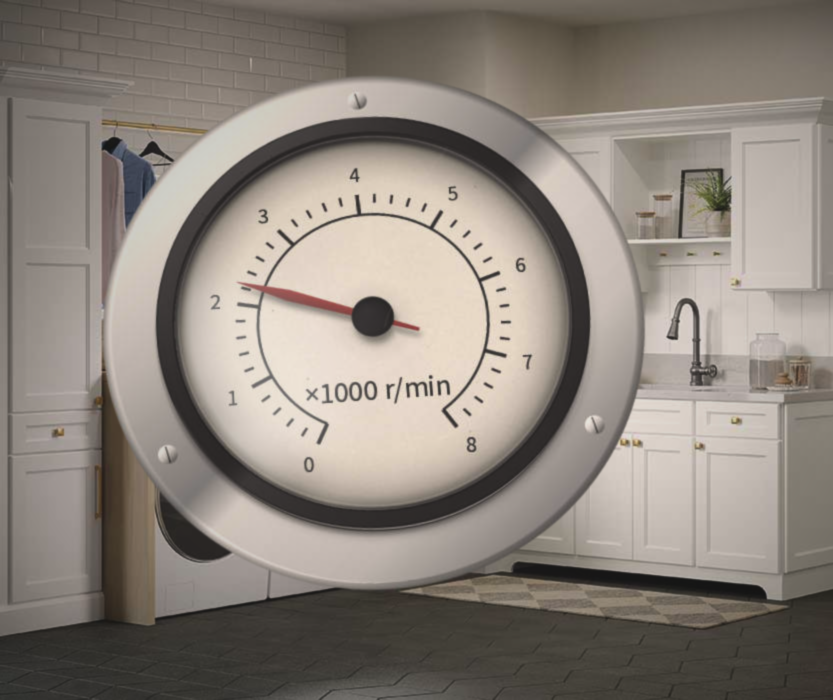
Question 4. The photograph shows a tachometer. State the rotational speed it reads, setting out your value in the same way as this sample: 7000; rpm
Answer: 2200; rpm
